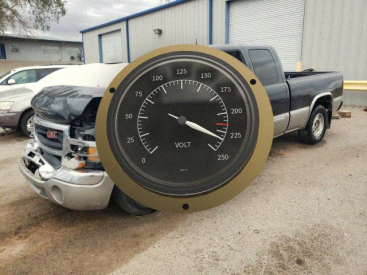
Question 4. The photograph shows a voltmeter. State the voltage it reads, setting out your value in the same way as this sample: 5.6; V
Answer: 235; V
